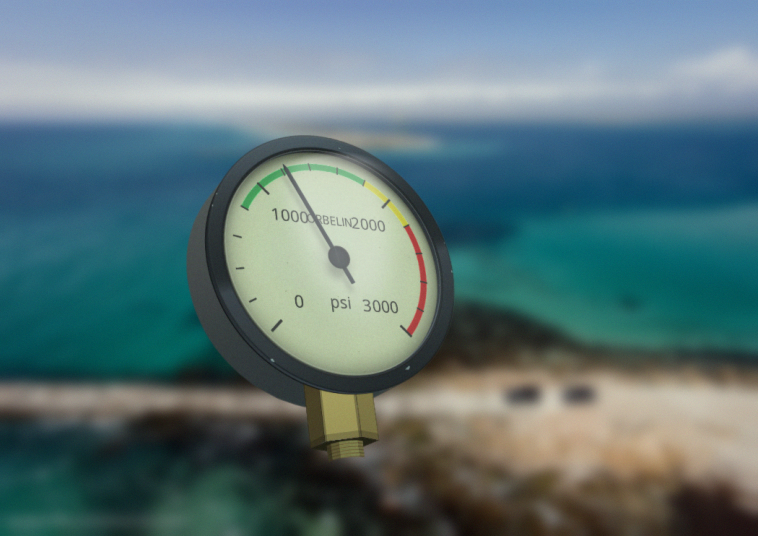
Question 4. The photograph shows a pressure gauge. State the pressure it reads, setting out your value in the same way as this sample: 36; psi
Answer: 1200; psi
